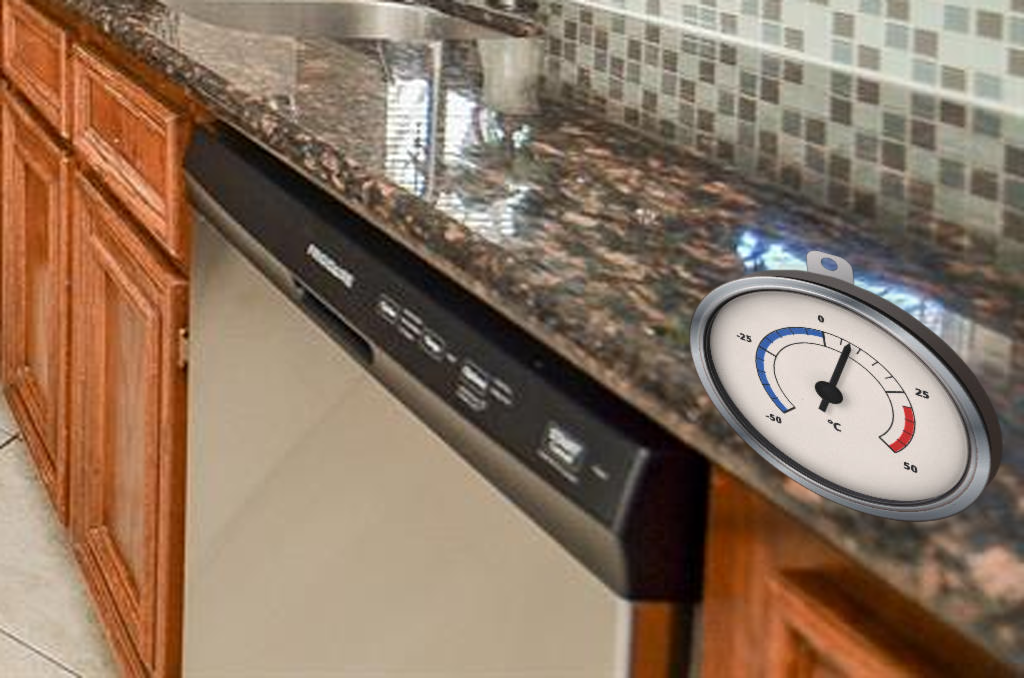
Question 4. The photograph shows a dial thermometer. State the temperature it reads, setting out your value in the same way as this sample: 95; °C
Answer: 7.5; °C
